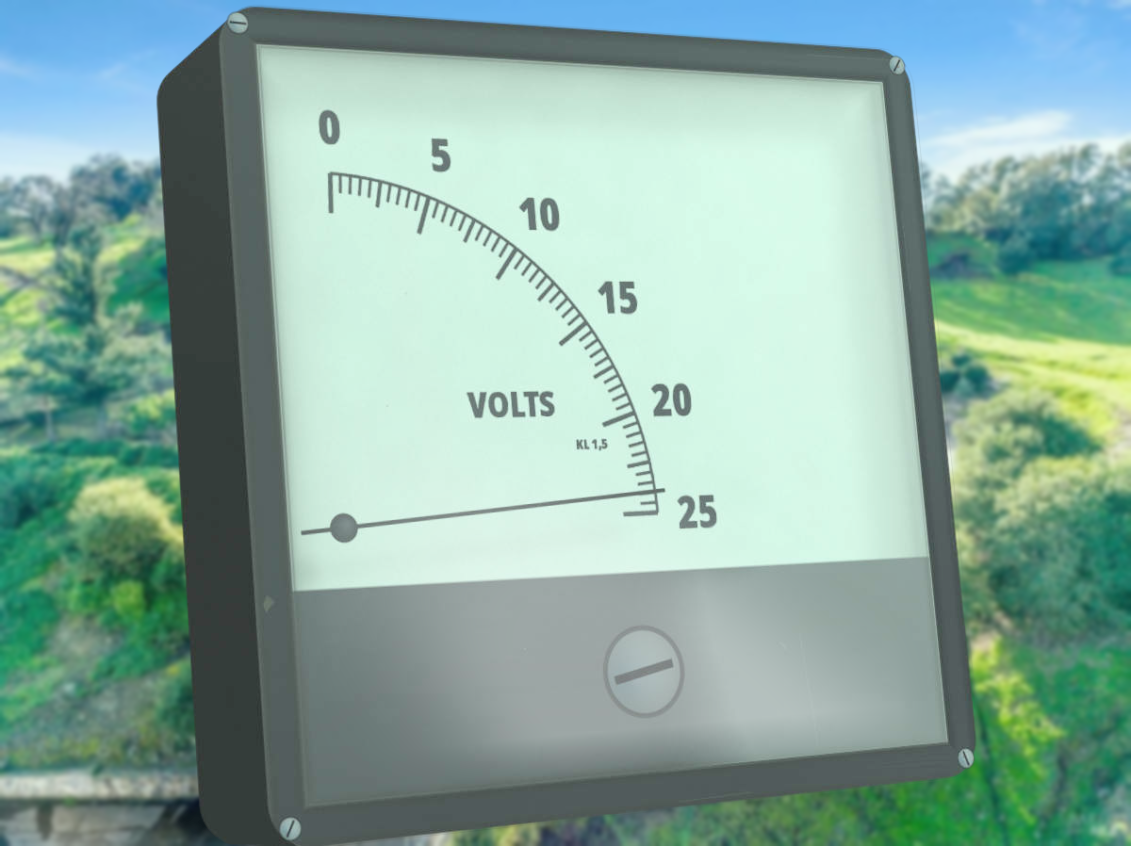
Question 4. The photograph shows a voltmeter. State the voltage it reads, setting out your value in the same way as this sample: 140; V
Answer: 24; V
